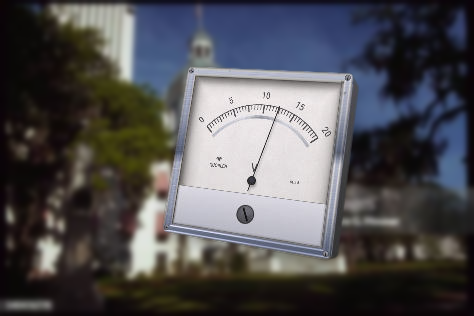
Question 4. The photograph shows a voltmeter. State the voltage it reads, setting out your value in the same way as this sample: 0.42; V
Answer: 12.5; V
